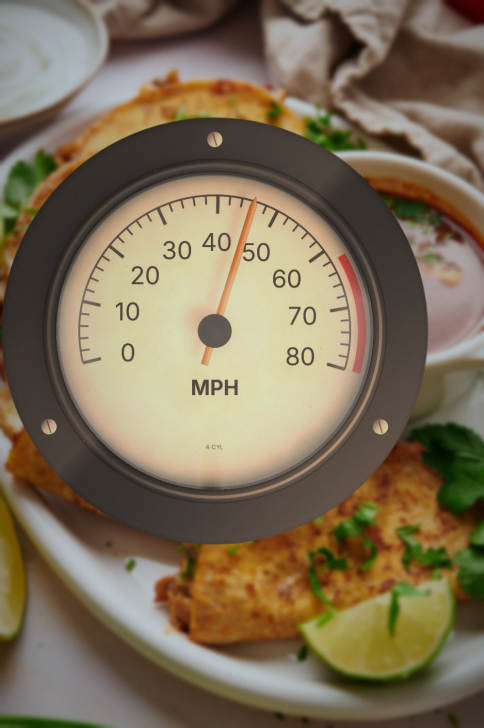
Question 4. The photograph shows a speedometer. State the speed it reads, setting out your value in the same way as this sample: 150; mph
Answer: 46; mph
